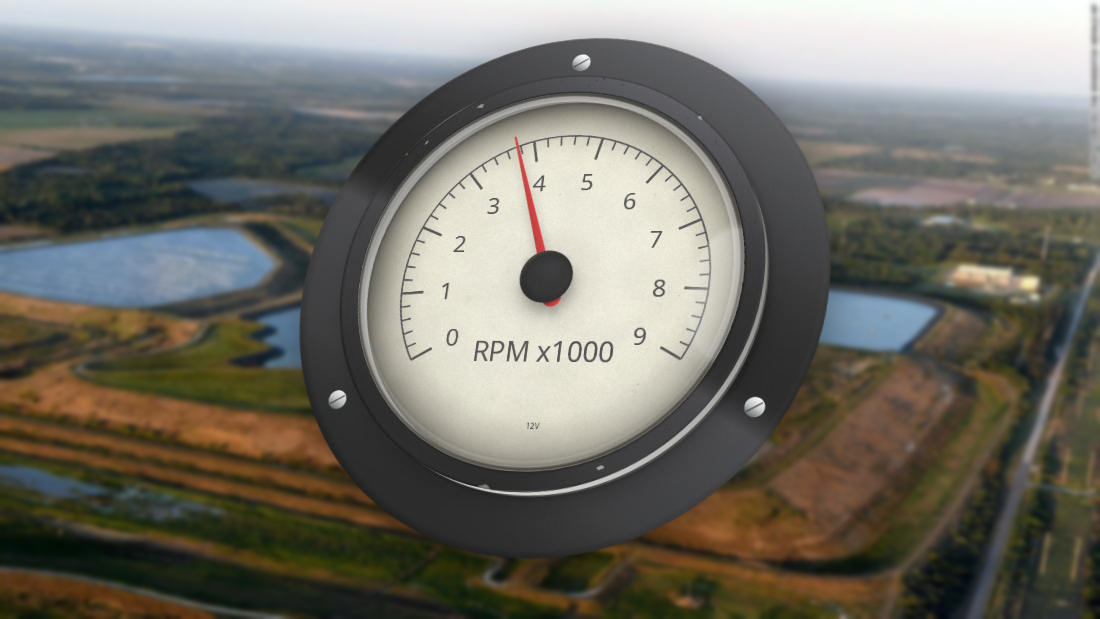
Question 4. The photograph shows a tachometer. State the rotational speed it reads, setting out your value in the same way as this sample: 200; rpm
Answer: 3800; rpm
